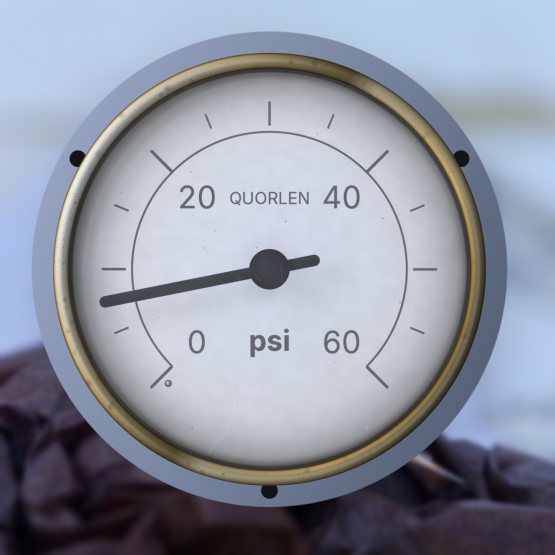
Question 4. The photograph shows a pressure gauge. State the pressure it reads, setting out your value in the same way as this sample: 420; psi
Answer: 7.5; psi
